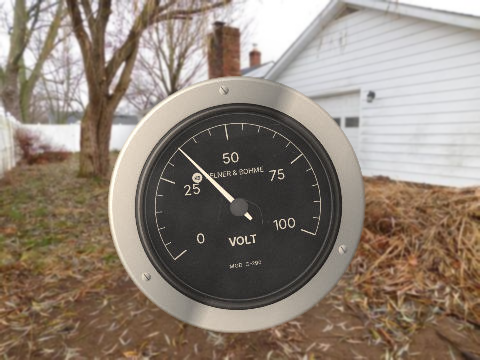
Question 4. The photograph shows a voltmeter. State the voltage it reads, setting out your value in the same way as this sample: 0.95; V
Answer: 35; V
